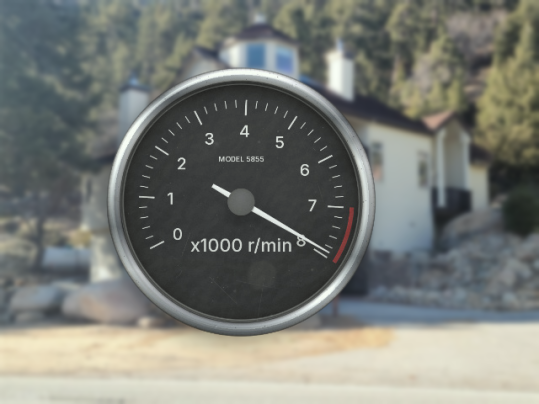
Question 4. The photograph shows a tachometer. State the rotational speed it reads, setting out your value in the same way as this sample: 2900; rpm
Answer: 7900; rpm
